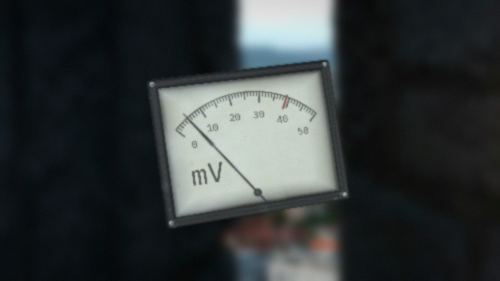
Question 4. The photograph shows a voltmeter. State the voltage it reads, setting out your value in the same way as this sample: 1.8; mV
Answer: 5; mV
